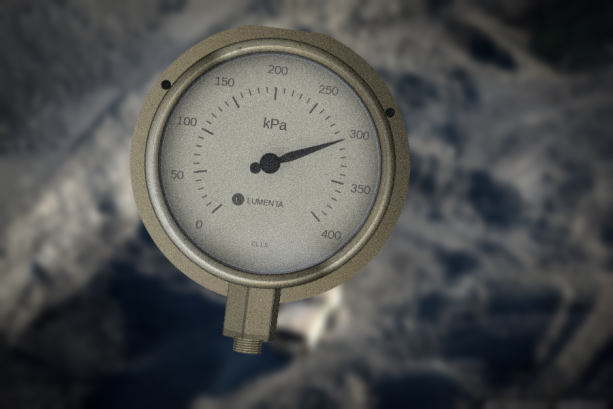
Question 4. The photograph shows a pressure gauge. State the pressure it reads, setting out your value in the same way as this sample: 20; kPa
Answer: 300; kPa
